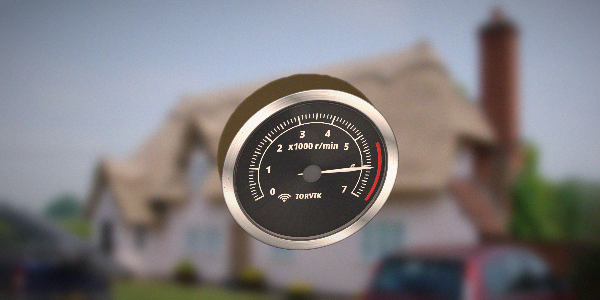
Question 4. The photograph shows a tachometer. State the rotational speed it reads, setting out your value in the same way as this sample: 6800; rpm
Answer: 6000; rpm
